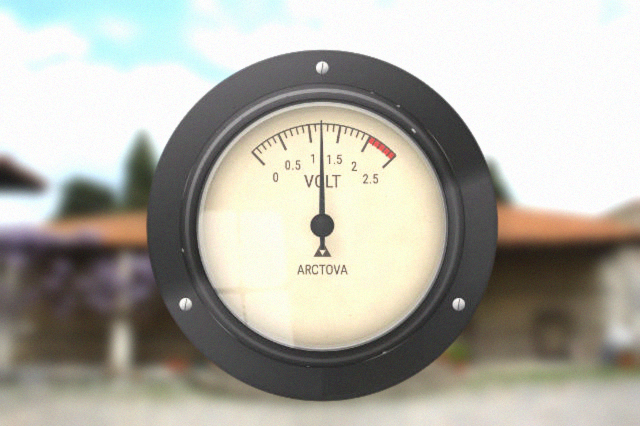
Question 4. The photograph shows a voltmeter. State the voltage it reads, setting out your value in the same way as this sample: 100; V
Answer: 1.2; V
